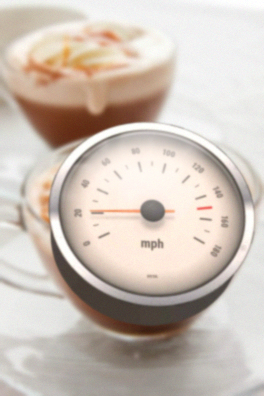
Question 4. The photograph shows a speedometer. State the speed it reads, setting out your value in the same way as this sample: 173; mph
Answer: 20; mph
